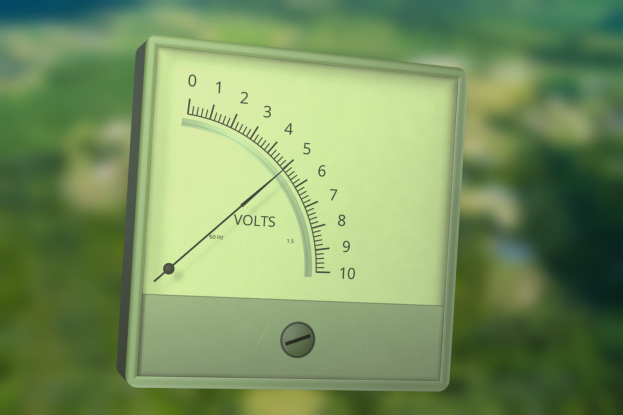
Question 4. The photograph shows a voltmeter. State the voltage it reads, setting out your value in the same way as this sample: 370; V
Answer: 5; V
